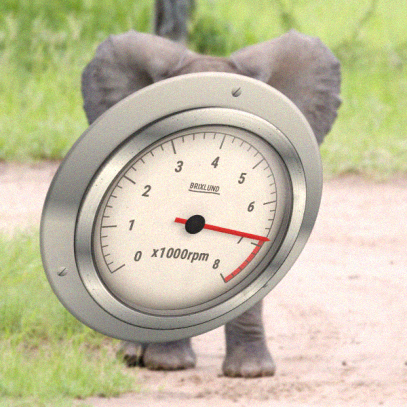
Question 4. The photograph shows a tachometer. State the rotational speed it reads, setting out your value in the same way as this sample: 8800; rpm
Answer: 6800; rpm
